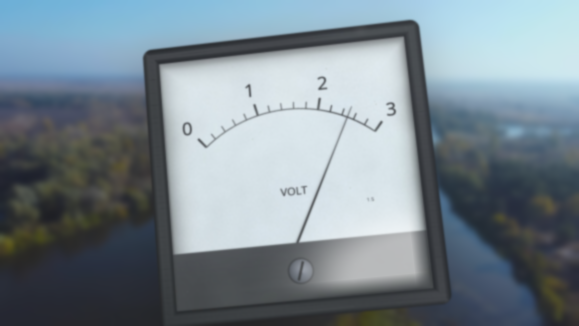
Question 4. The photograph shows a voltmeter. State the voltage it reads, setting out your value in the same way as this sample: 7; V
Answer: 2.5; V
